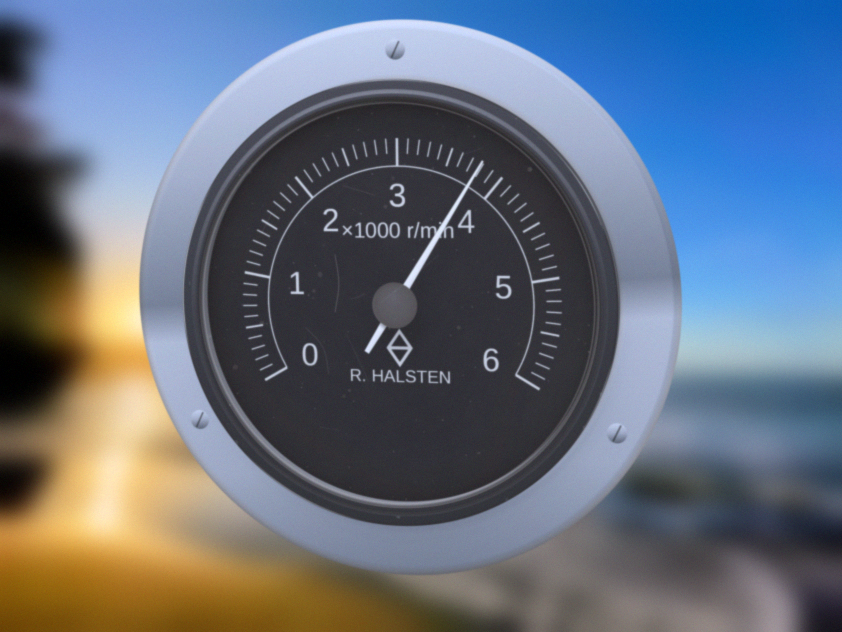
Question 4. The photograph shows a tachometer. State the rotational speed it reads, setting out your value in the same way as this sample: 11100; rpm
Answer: 3800; rpm
